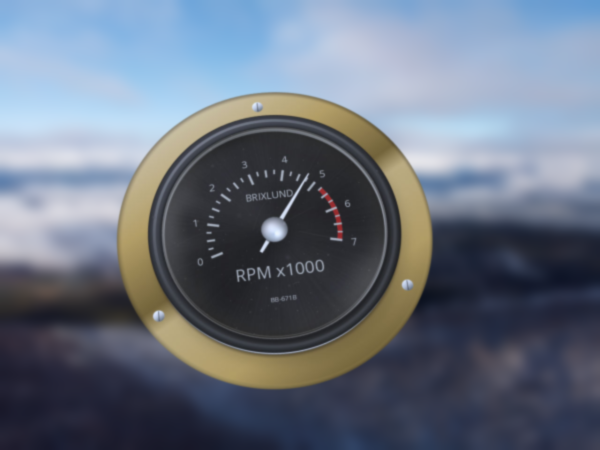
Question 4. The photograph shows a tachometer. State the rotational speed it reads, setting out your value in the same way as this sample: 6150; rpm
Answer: 4750; rpm
